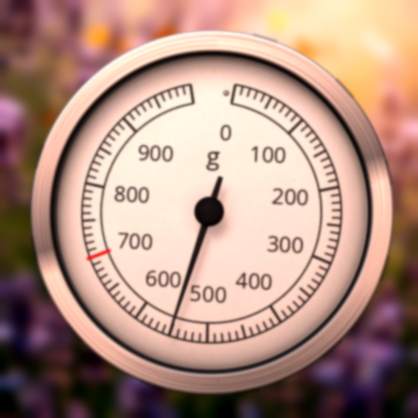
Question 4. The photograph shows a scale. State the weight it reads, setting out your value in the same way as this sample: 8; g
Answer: 550; g
